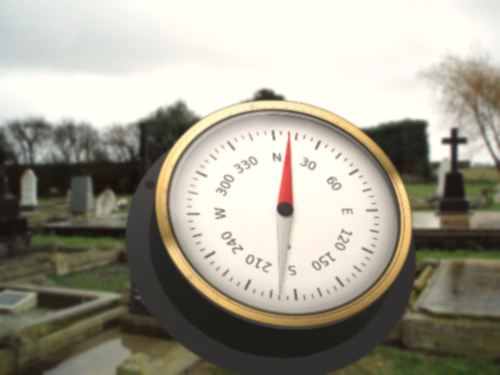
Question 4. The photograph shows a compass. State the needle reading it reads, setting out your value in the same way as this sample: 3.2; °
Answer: 10; °
